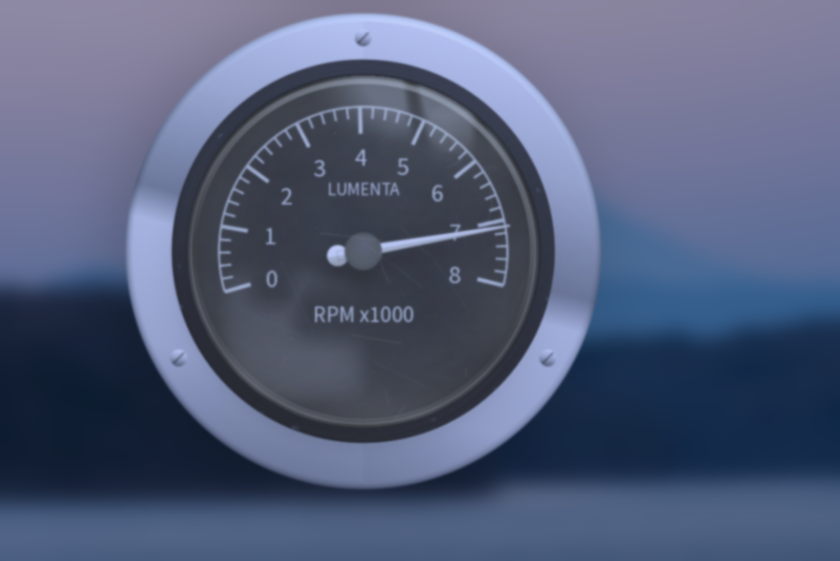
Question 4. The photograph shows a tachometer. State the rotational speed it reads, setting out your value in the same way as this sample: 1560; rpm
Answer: 7100; rpm
